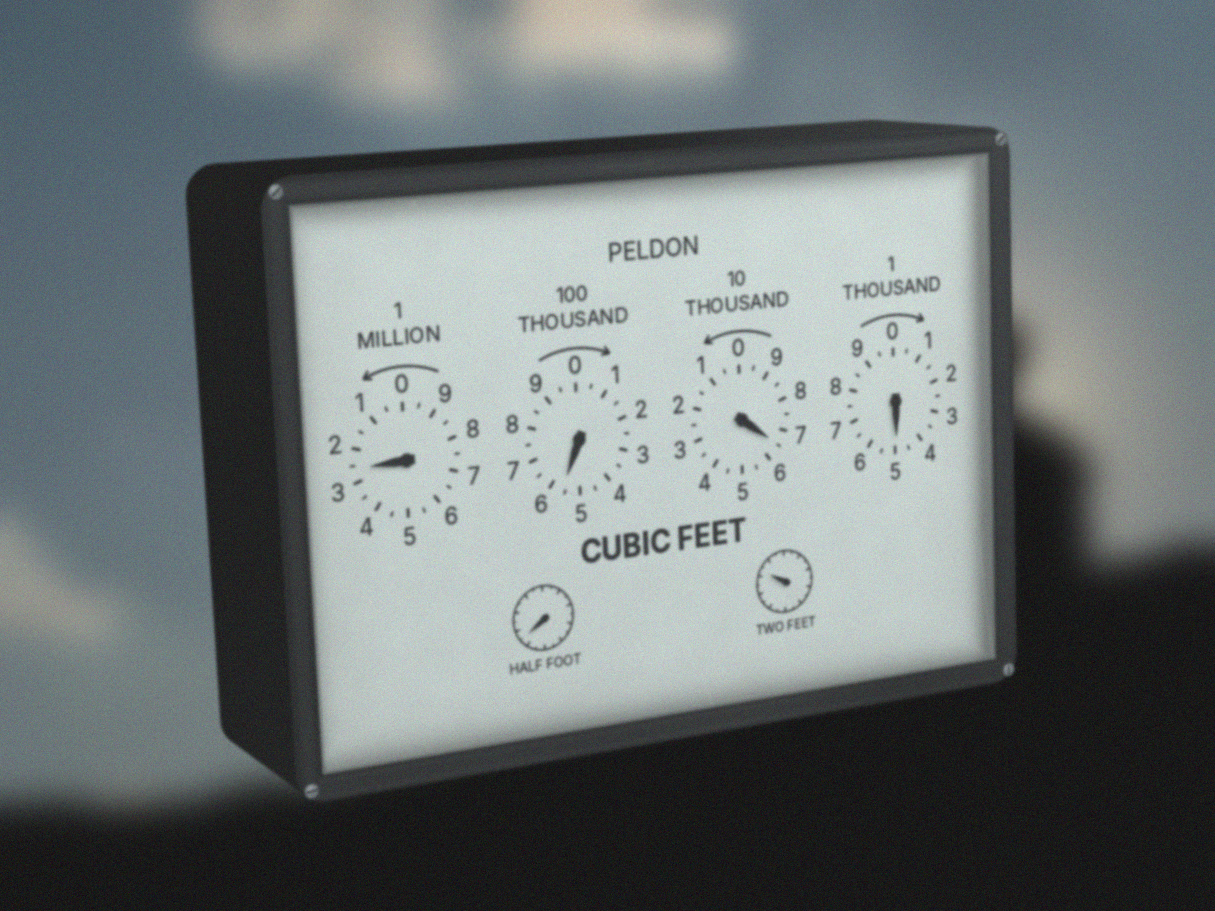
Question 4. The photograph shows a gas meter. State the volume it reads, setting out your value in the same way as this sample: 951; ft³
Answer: 256500; ft³
